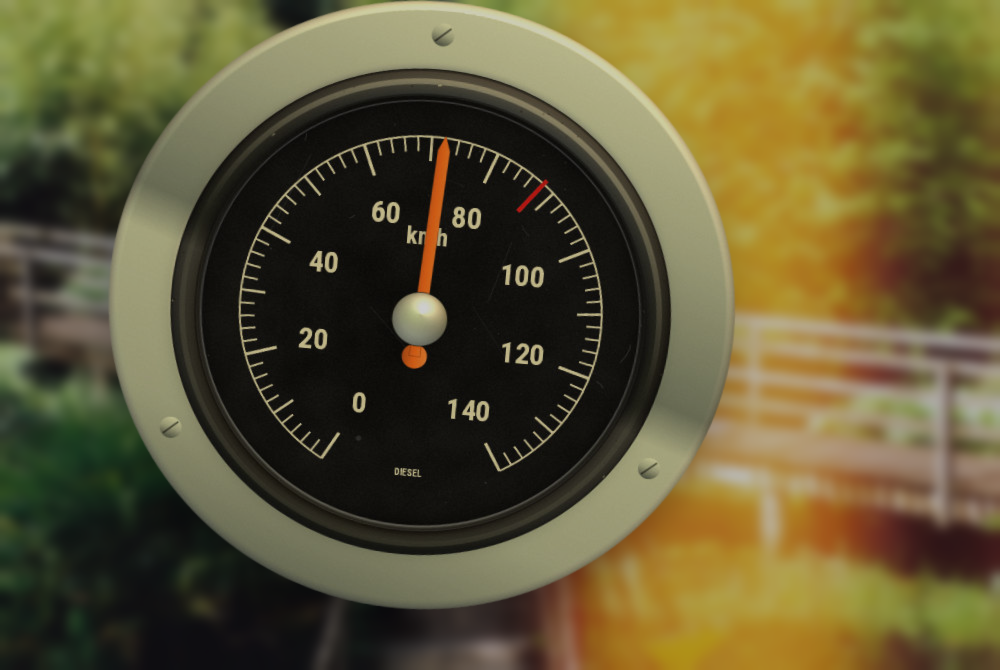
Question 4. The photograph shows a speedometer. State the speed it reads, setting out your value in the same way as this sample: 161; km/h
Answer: 72; km/h
